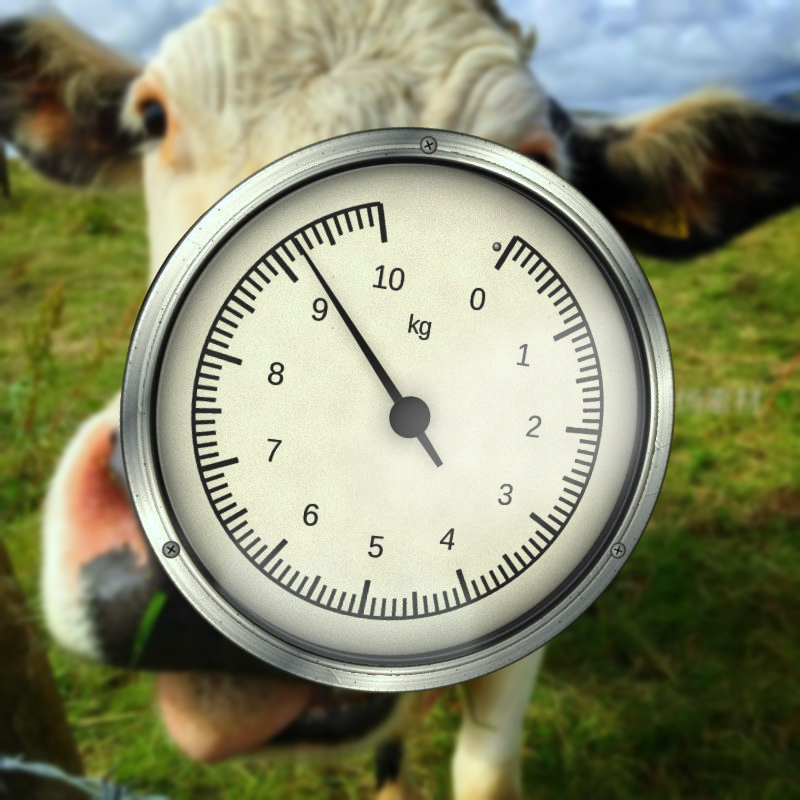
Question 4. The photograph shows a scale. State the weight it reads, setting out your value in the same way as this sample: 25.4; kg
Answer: 9.2; kg
